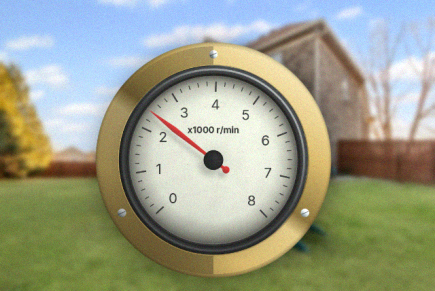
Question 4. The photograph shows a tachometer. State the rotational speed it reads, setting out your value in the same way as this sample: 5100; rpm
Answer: 2400; rpm
